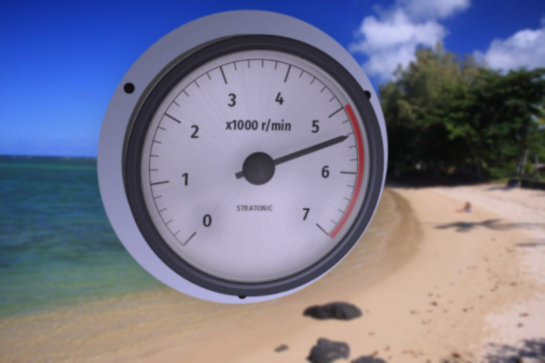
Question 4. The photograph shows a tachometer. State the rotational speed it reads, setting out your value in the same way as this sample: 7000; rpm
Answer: 5400; rpm
